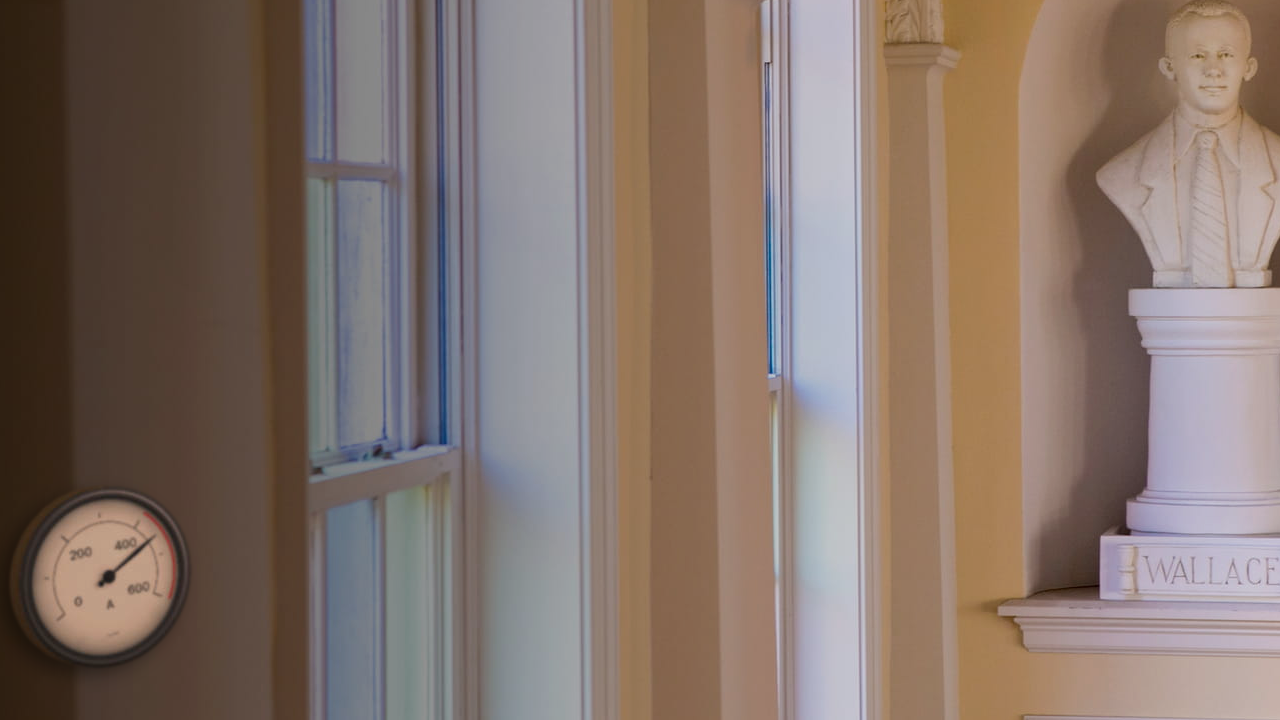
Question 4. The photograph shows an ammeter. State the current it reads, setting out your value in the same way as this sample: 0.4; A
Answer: 450; A
